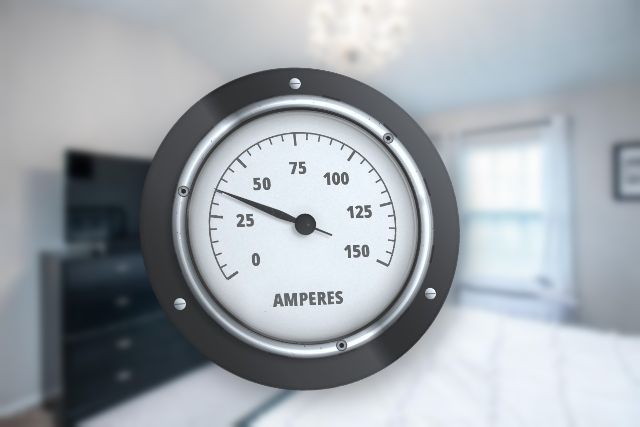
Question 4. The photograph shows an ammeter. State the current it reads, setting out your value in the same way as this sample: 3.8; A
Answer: 35; A
